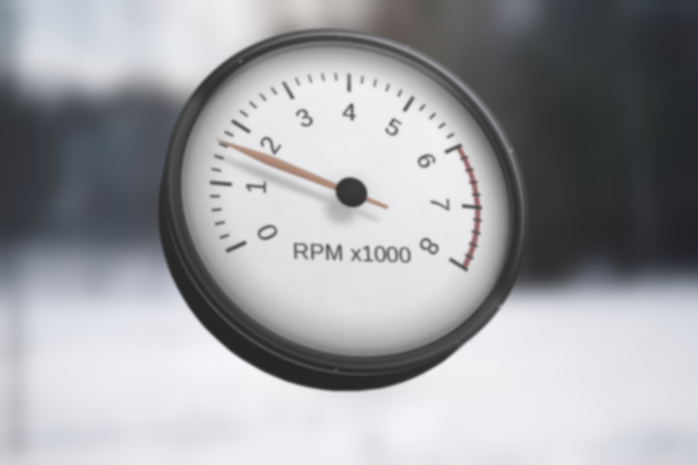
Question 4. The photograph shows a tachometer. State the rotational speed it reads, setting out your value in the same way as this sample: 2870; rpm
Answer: 1600; rpm
